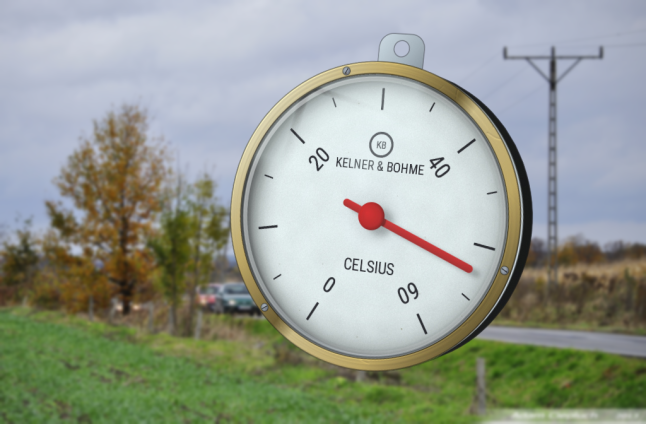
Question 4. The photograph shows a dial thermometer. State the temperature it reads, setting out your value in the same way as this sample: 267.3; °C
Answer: 52.5; °C
